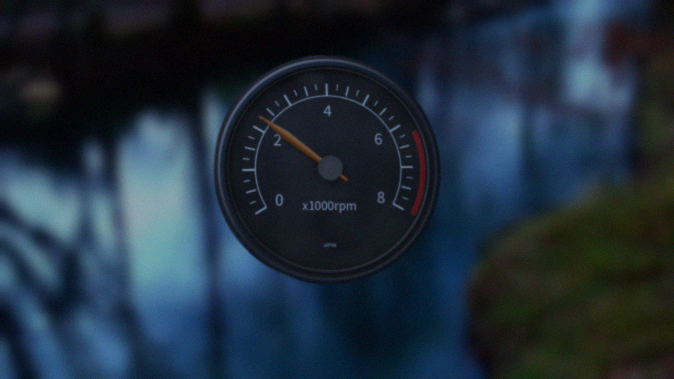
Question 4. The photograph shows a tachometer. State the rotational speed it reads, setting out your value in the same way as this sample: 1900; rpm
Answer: 2250; rpm
